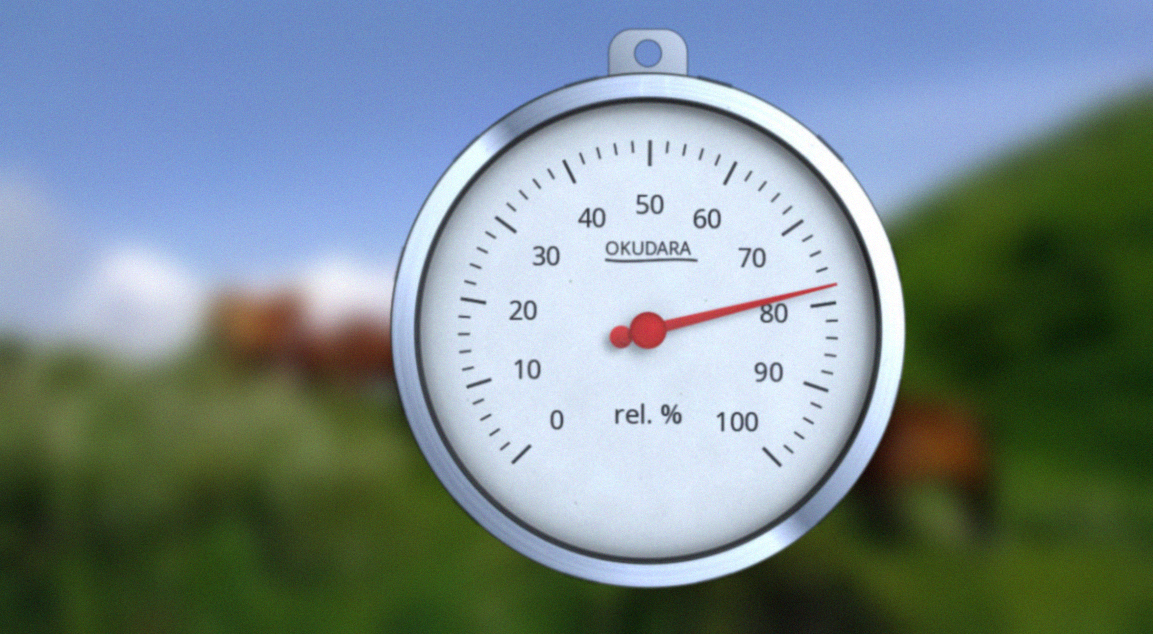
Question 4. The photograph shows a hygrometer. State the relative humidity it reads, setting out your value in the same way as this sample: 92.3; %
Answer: 78; %
